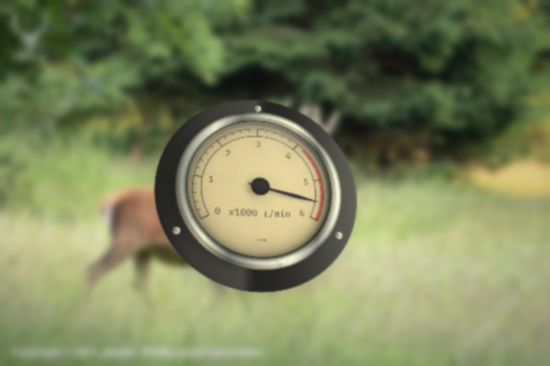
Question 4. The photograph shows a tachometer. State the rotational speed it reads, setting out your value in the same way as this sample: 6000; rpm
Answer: 5600; rpm
